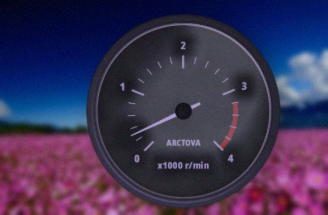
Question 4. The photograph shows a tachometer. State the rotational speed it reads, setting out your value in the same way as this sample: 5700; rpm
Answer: 300; rpm
